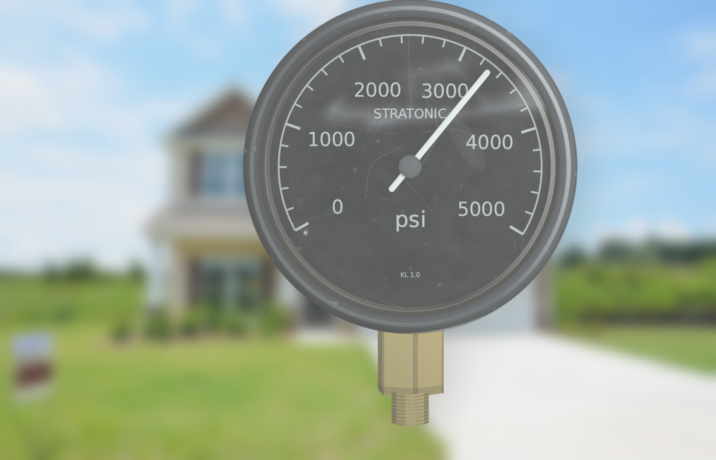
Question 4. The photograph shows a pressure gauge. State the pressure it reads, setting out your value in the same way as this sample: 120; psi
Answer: 3300; psi
